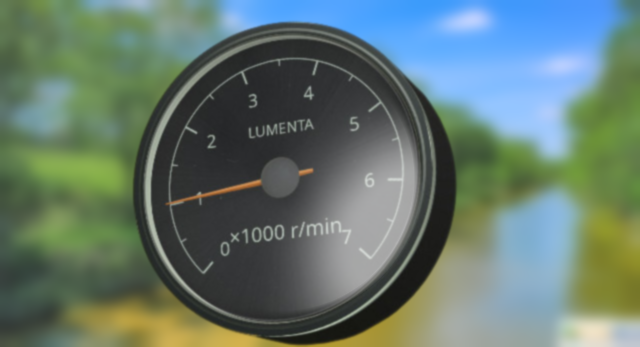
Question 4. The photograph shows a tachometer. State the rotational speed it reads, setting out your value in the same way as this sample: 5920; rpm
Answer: 1000; rpm
